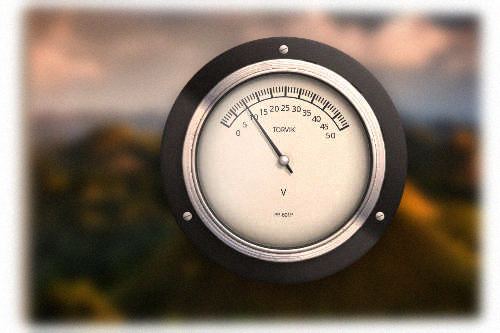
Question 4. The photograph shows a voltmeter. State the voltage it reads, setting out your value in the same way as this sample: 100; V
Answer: 10; V
